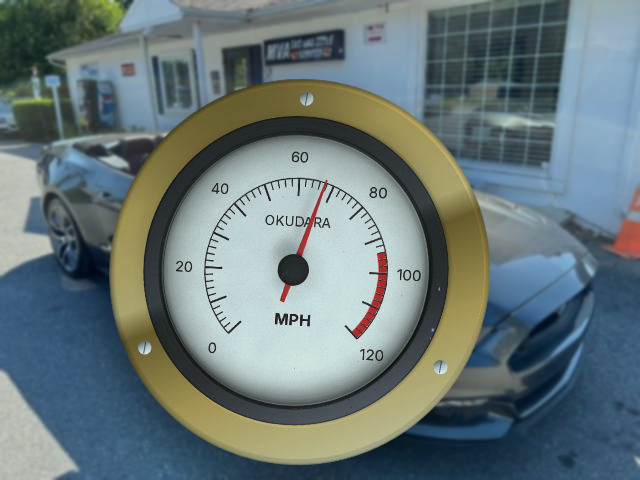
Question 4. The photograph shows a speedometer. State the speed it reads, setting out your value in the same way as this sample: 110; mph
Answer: 68; mph
